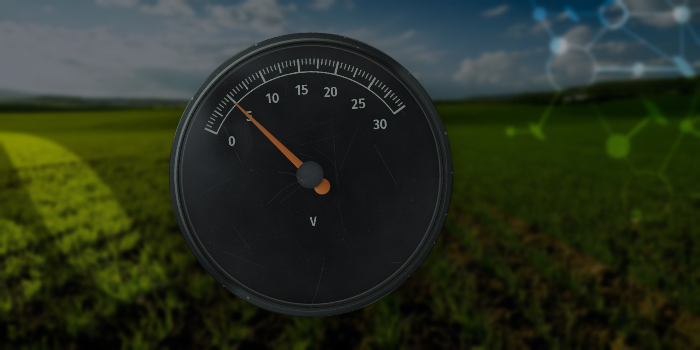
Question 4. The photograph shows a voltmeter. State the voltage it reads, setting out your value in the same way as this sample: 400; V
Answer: 5; V
